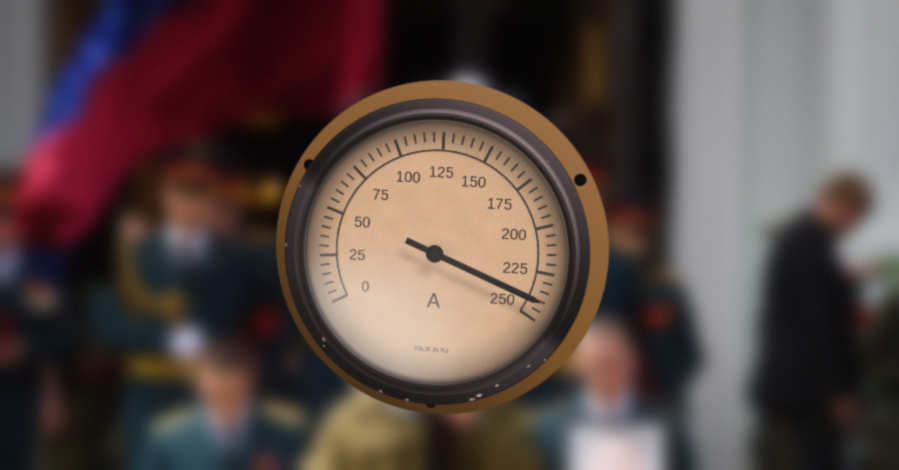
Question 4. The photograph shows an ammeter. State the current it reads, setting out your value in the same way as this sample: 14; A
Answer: 240; A
